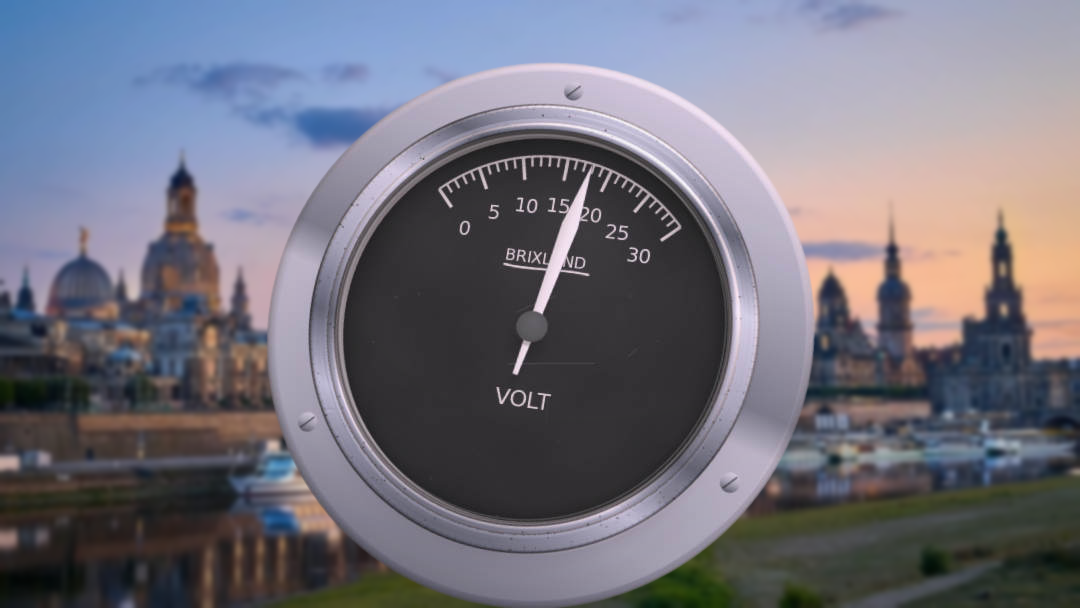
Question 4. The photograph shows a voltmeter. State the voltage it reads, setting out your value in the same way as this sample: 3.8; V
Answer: 18; V
